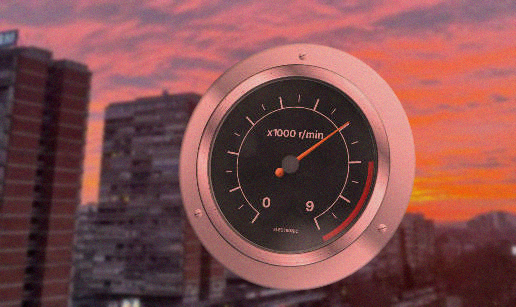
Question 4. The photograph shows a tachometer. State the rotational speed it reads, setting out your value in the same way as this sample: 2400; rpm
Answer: 6000; rpm
